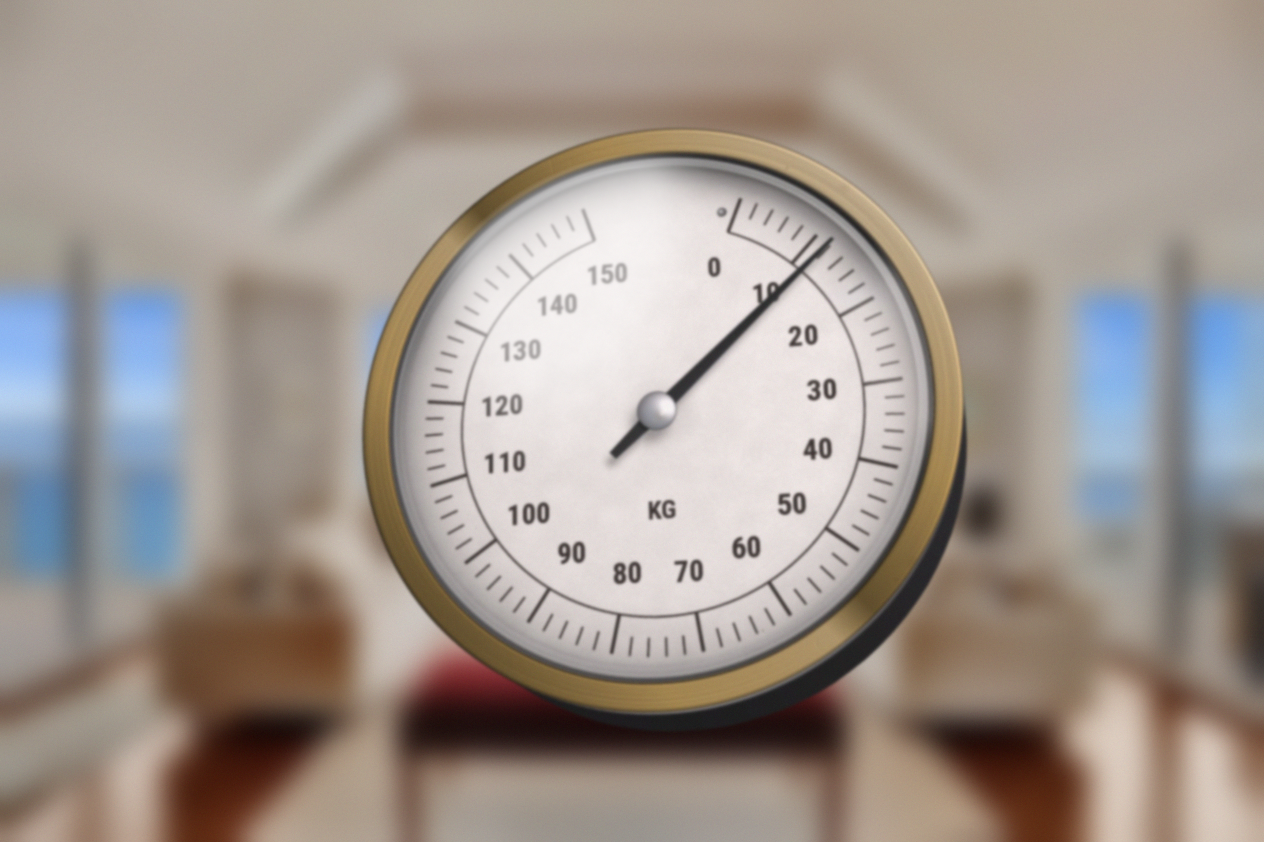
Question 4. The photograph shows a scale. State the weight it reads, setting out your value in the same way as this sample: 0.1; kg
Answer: 12; kg
